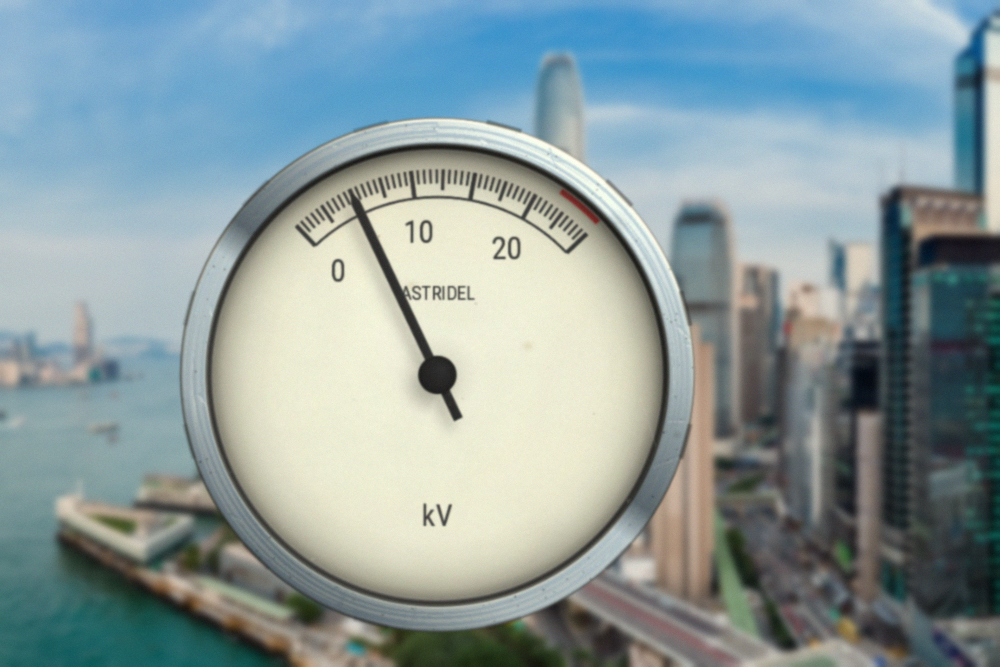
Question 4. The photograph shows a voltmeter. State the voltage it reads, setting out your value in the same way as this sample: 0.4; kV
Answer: 5; kV
